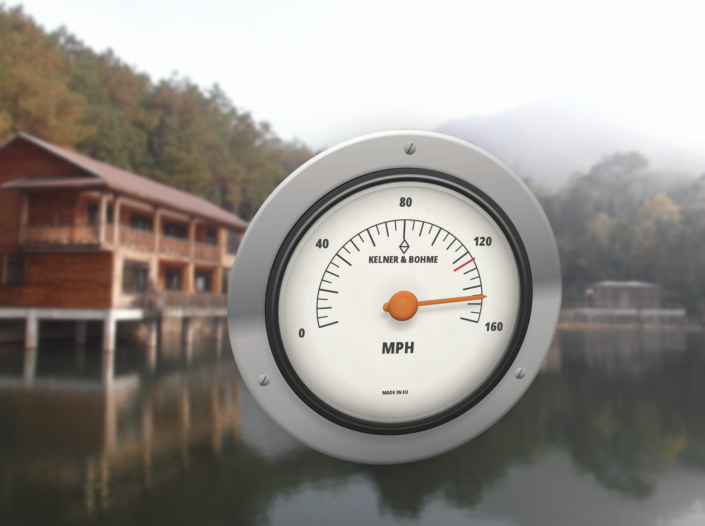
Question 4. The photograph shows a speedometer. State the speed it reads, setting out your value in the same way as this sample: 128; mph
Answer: 145; mph
